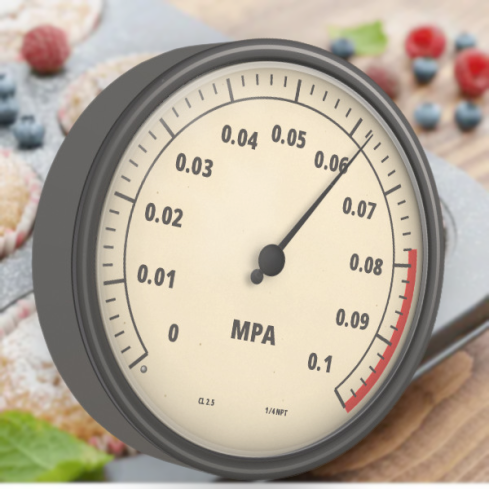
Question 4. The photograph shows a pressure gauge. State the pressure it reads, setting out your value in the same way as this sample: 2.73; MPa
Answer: 0.062; MPa
